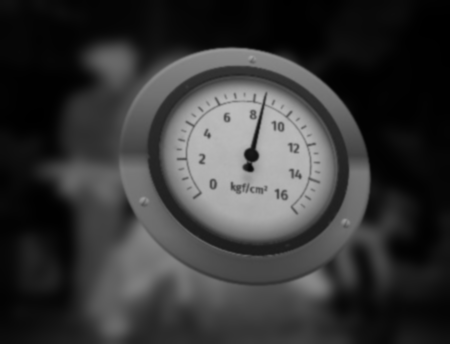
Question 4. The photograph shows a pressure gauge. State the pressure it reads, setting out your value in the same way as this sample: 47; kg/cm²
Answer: 8.5; kg/cm²
